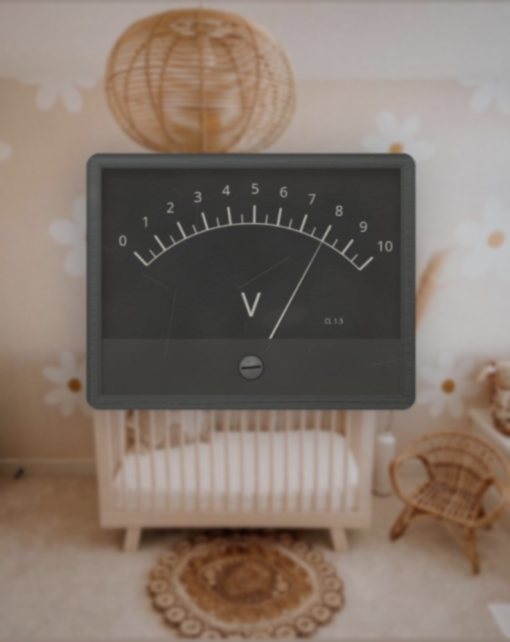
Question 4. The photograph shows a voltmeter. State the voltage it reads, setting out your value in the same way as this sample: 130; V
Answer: 8; V
